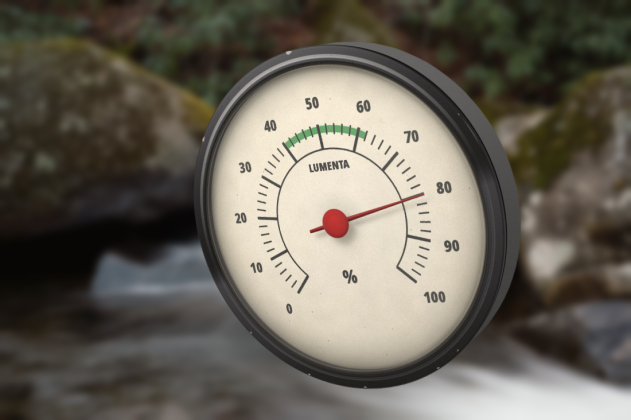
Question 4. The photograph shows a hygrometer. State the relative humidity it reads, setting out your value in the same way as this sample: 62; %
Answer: 80; %
